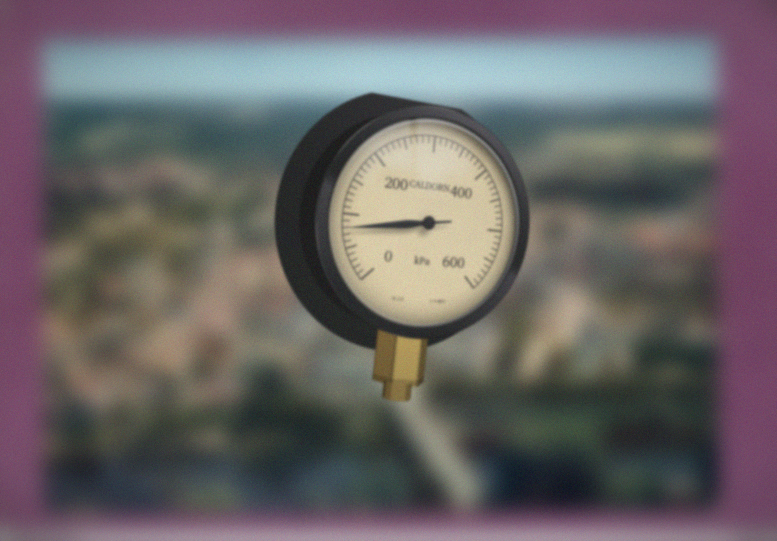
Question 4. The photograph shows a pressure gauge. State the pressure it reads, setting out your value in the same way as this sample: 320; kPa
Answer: 80; kPa
